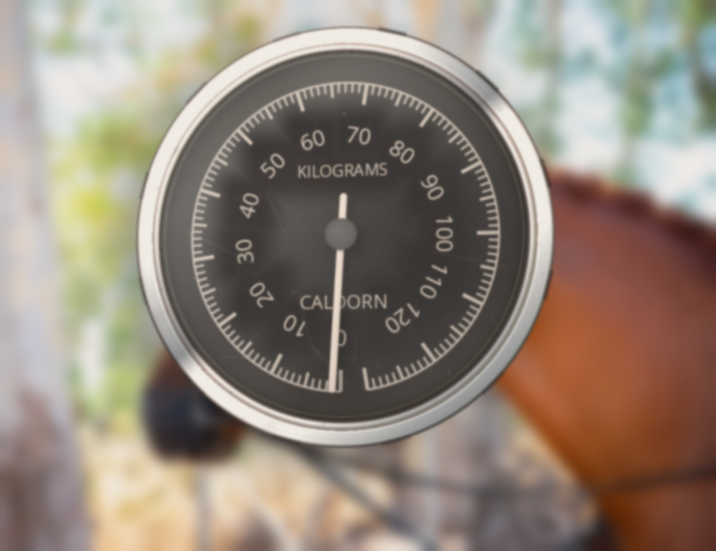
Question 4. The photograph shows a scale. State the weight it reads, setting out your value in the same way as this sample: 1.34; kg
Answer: 1; kg
